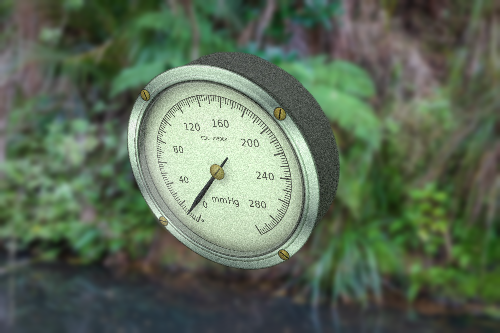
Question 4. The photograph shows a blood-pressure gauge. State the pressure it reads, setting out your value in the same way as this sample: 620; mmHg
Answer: 10; mmHg
